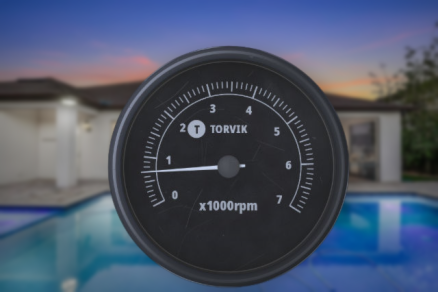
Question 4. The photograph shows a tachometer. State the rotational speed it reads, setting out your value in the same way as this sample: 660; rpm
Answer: 700; rpm
